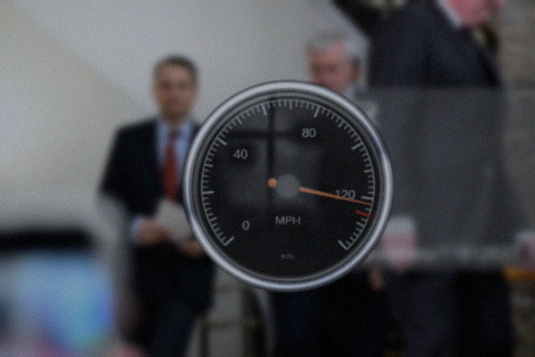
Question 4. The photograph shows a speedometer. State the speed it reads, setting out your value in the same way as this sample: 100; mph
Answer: 122; mph
